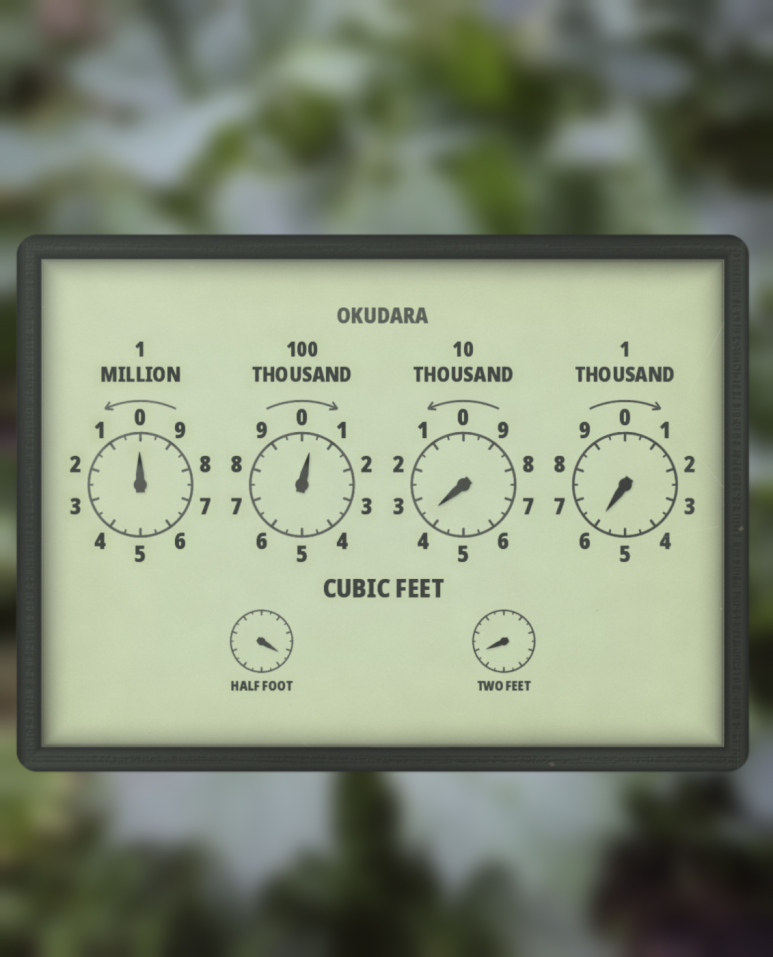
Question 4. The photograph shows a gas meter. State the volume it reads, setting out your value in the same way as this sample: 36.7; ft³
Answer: 3600; ft³
